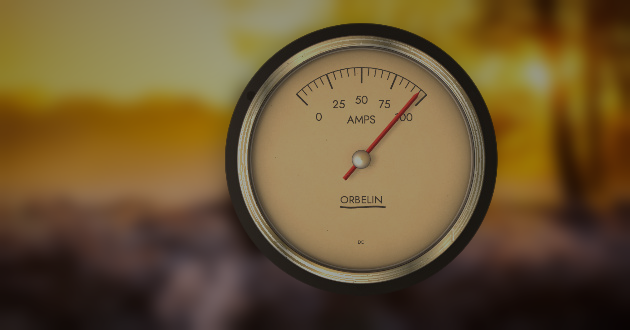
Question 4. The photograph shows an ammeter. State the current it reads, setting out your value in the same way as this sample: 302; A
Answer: 95; A
